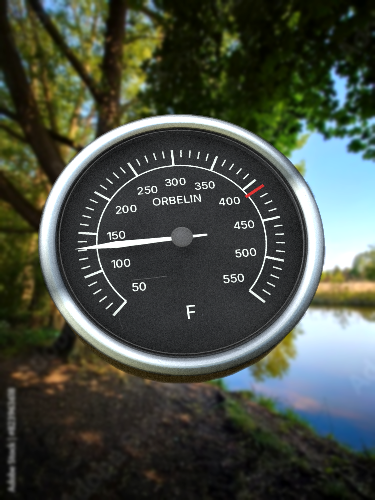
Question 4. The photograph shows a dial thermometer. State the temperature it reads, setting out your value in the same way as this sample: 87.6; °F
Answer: 130; °F
